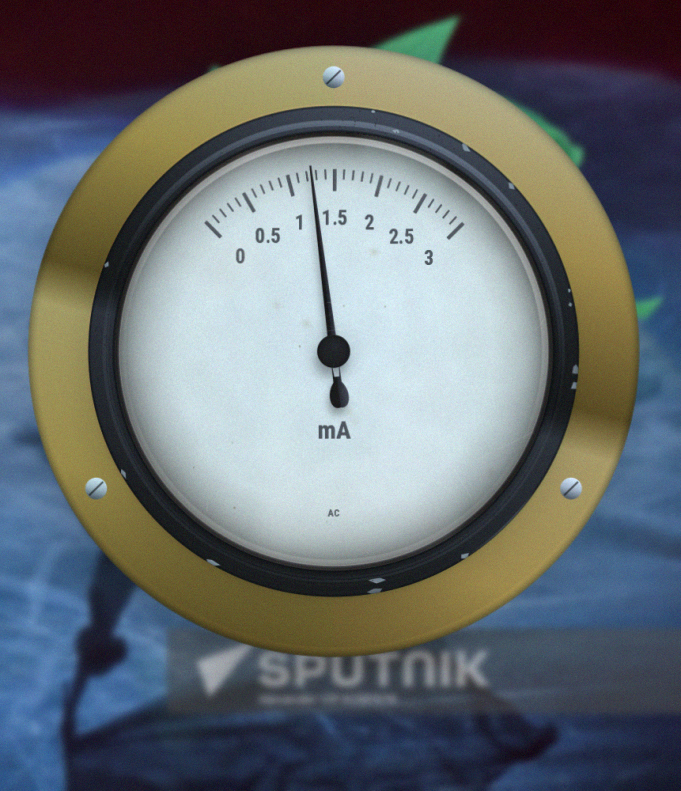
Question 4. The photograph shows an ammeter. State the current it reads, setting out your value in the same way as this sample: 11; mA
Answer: 1.25; mA
